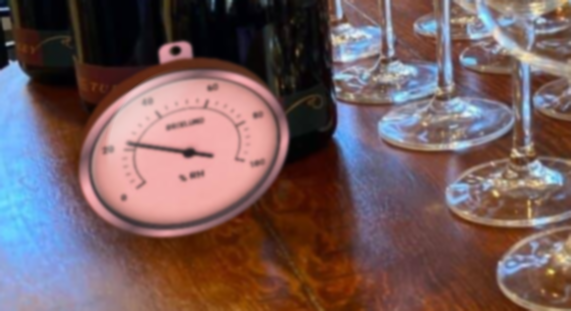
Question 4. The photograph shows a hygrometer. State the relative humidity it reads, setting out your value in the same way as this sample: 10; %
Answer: 24; %
